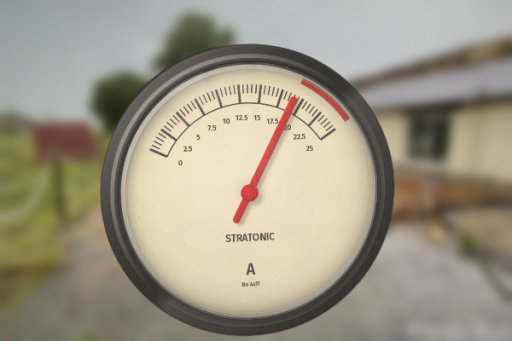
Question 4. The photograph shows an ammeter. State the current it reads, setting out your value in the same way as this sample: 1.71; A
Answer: 19; A
